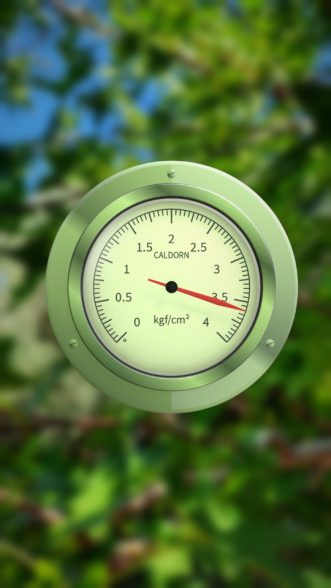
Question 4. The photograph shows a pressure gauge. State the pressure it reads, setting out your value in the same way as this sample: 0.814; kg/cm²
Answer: 3.6; kg/cm²
